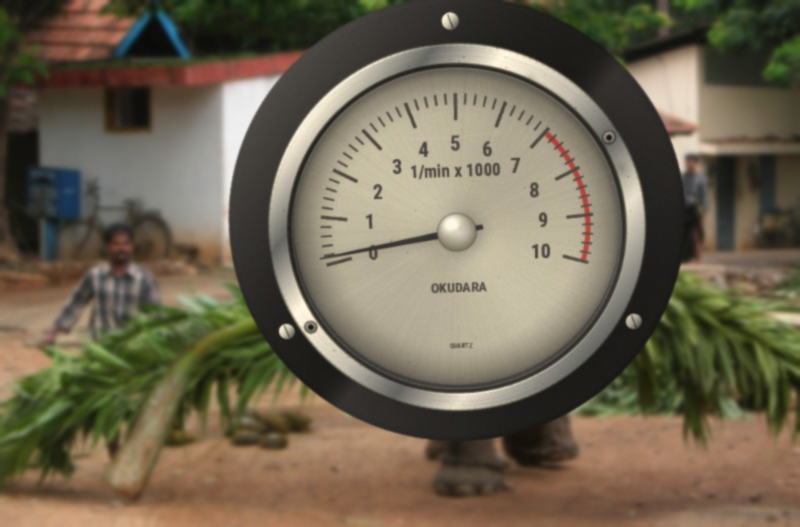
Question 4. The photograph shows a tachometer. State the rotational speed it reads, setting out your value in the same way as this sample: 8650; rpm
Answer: 200; rpm
